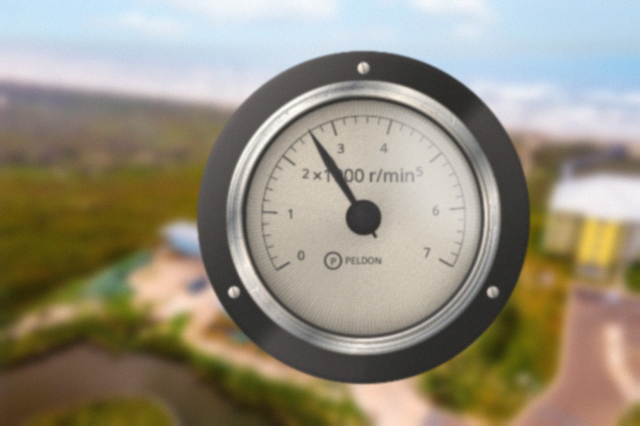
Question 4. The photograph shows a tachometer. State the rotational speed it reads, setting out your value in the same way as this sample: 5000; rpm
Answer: 2600; rpm
